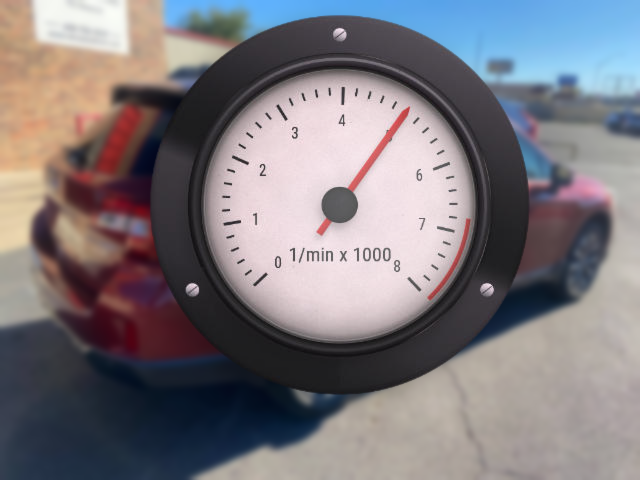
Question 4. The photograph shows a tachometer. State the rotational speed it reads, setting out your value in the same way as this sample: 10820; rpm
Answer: 5000; rpm
